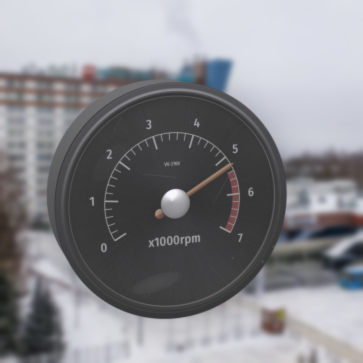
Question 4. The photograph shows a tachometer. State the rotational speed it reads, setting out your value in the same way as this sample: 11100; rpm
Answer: 5200; rpm
